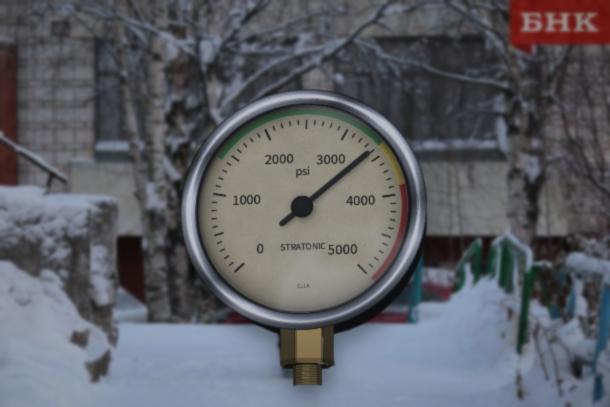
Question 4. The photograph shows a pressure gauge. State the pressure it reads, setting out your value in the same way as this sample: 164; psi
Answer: 3400; psi
